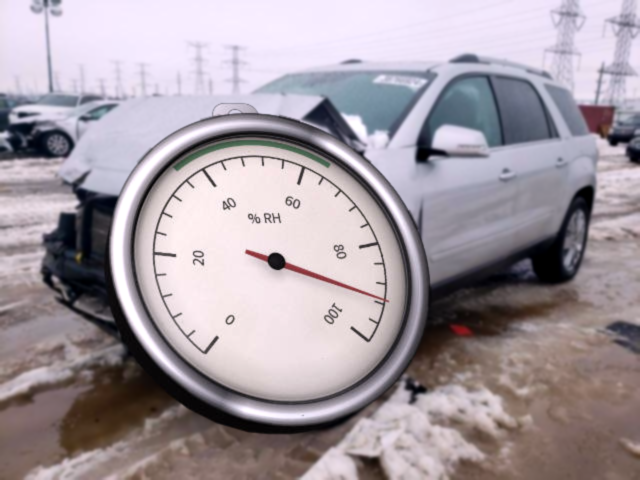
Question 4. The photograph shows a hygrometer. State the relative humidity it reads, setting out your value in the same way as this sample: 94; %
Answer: 92; %
